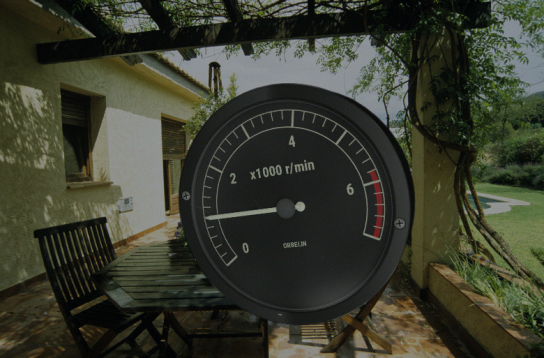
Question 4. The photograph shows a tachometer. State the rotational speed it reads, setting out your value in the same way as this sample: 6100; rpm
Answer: 1000; rpm
